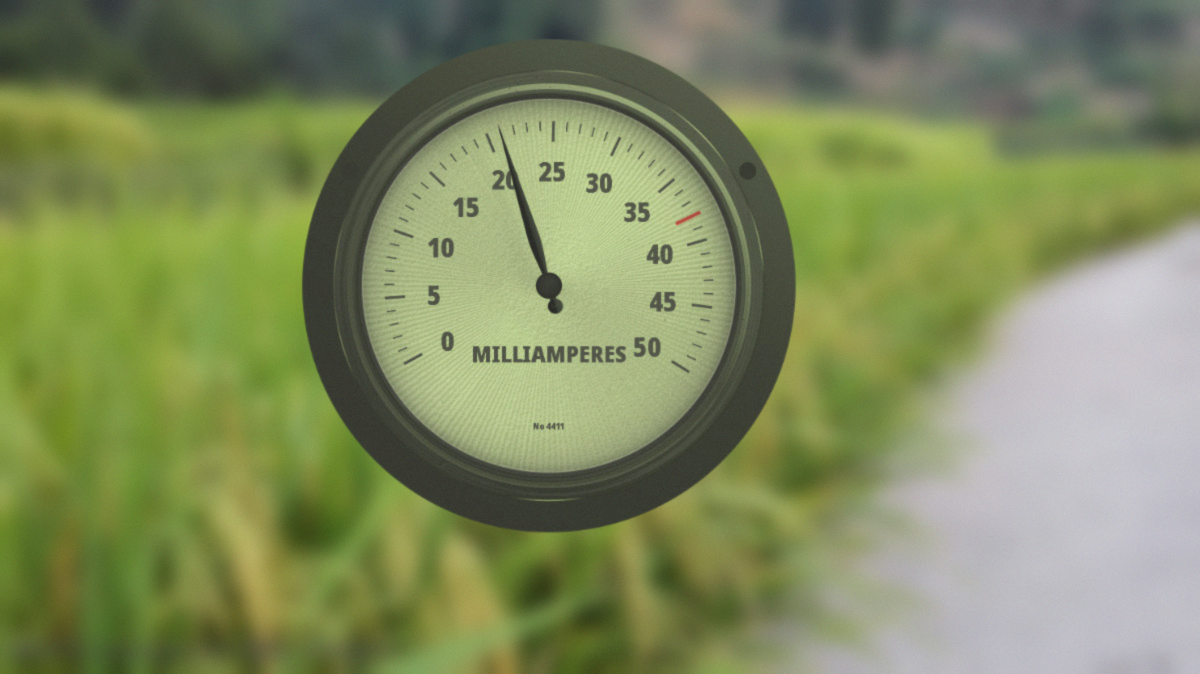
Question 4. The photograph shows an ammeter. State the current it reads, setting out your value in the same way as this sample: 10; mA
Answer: 21; mA
